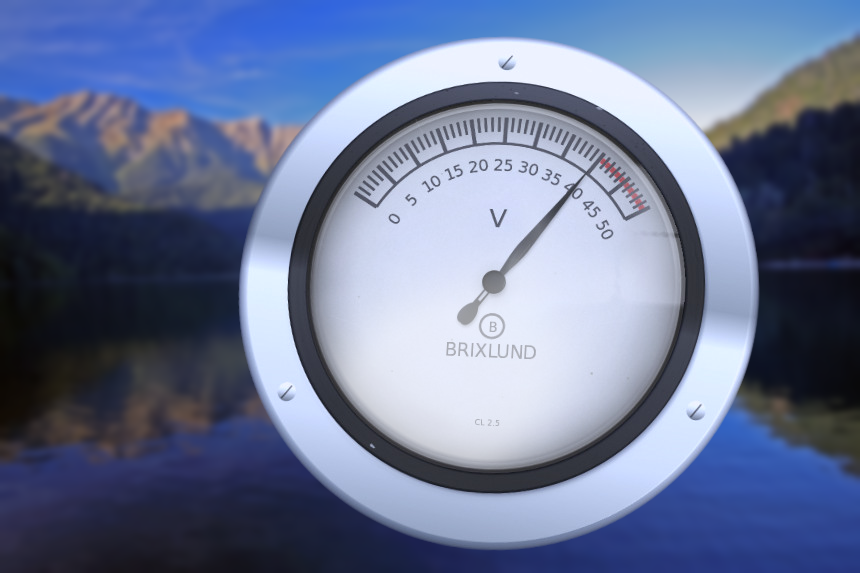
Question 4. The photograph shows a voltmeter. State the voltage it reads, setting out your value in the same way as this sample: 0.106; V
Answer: 40; V
